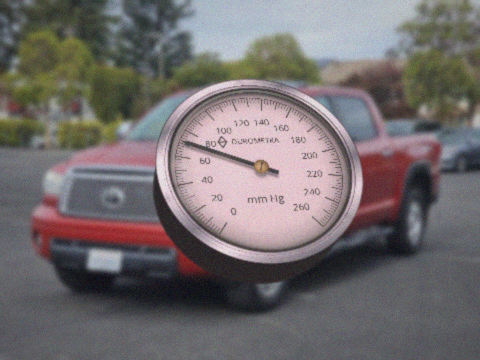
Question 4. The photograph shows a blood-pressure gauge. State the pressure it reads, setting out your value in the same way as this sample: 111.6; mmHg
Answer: 70; mmHg
